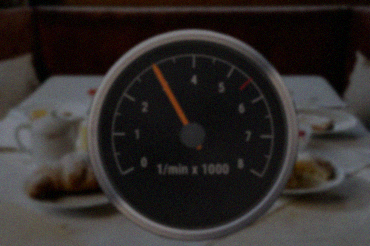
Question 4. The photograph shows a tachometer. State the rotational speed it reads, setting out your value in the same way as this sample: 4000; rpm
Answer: 3000; rpm
